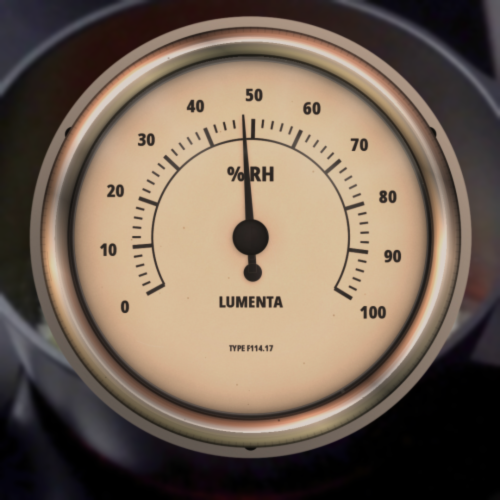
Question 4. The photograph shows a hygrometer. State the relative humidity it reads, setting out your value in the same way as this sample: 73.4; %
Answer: 48; %
